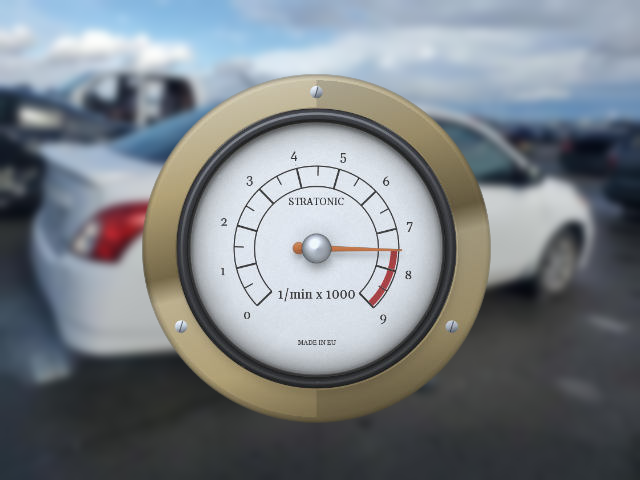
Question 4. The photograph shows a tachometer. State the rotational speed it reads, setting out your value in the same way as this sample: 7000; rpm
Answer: 7500; rpm
